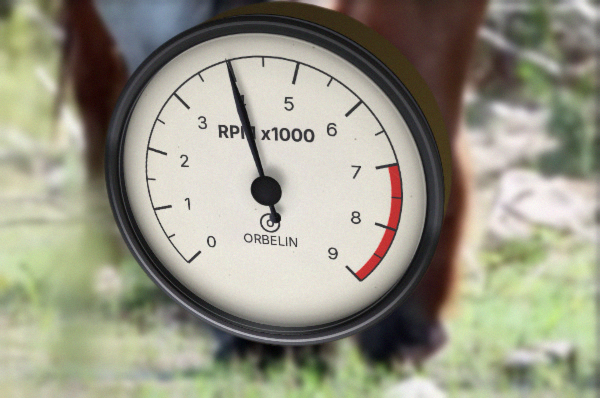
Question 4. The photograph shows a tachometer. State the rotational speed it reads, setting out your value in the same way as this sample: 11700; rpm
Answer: 4000; rpm
